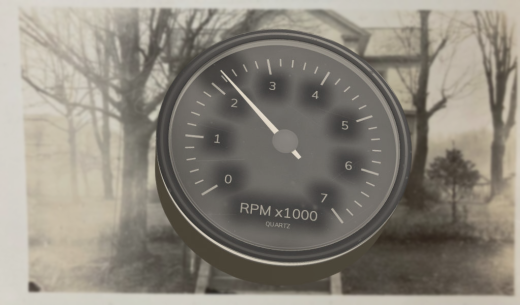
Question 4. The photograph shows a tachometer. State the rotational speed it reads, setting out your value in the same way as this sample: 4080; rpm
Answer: 2200; rpm
